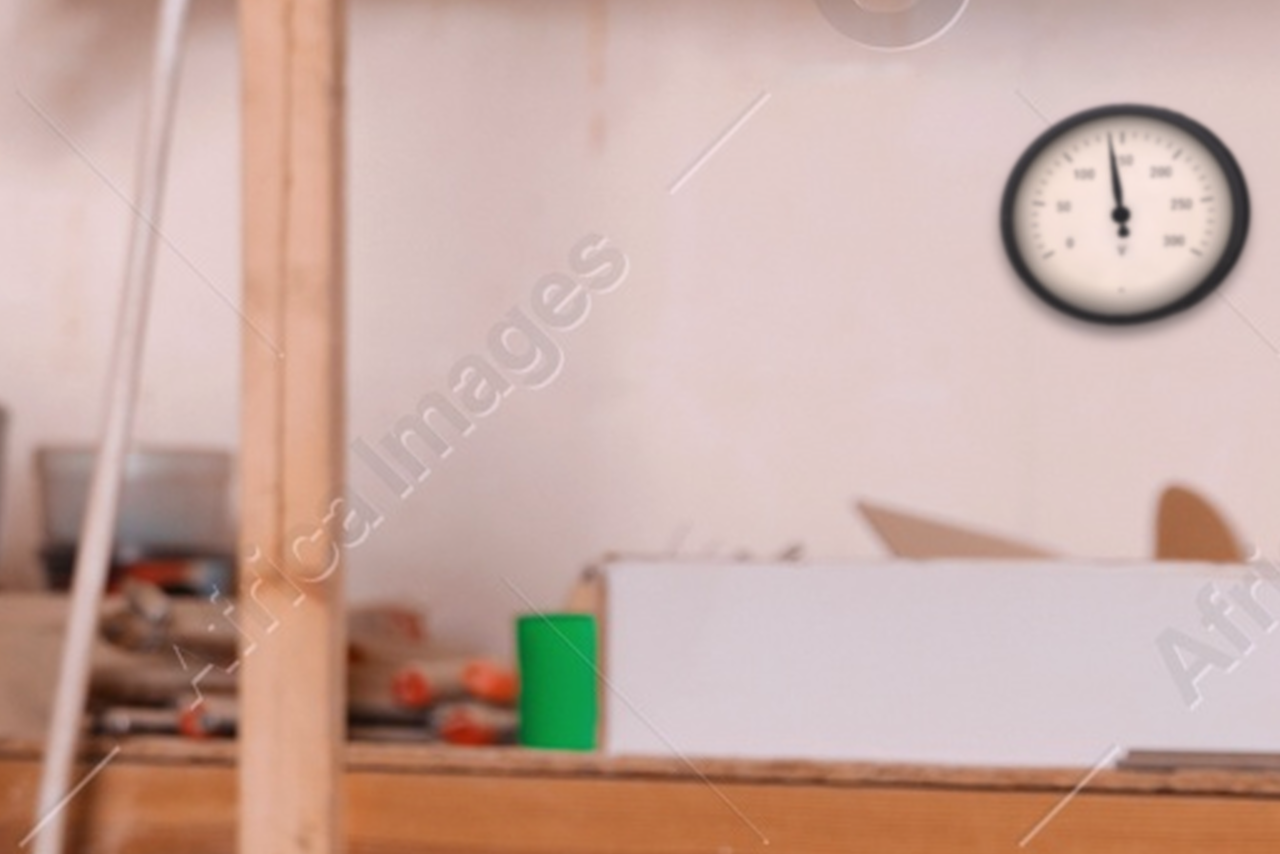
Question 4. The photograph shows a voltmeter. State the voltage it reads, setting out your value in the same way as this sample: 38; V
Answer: 140; V
